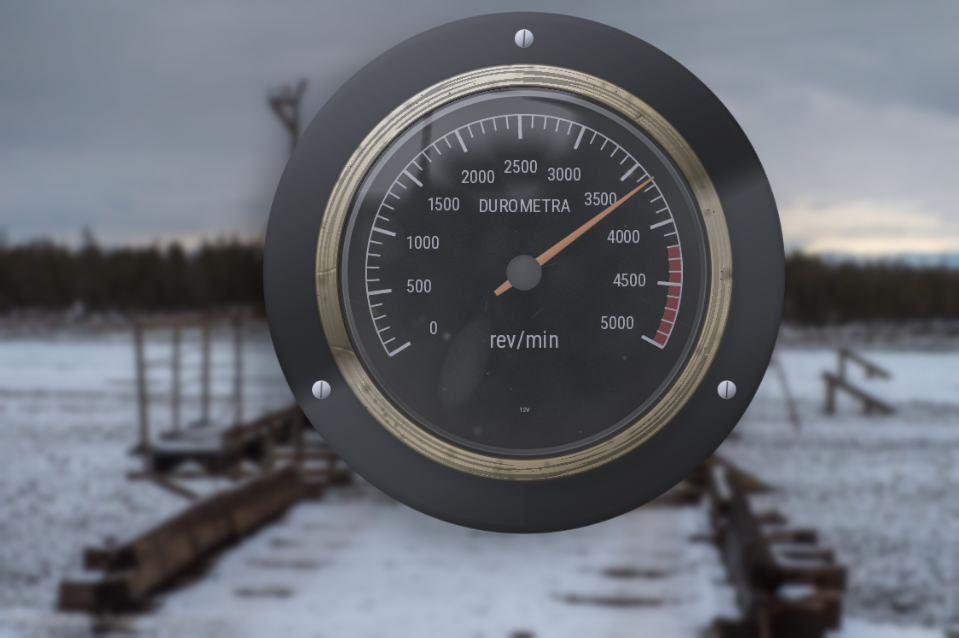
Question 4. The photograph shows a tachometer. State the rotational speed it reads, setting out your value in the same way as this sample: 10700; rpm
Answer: 3650; rpm
